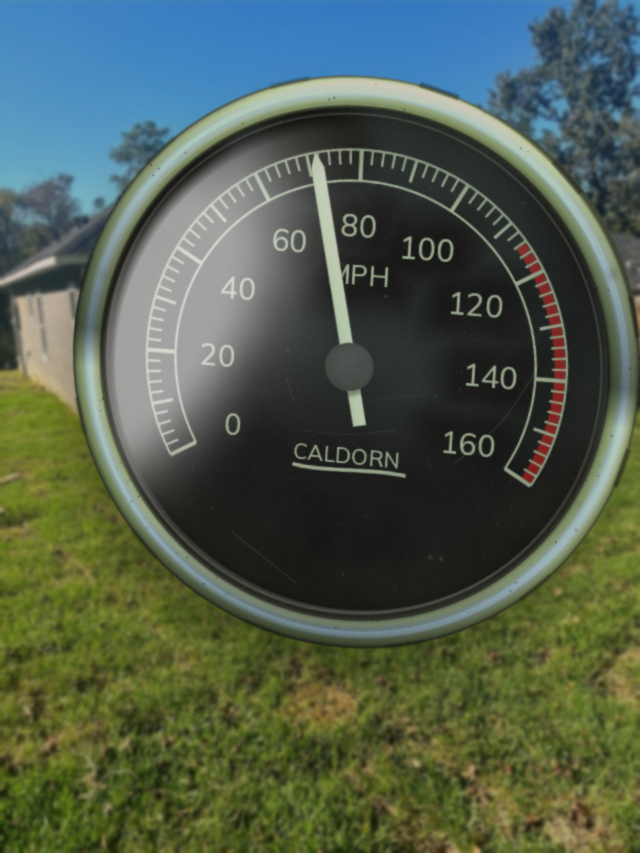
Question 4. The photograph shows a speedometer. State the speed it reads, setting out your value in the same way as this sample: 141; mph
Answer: 72; mph
